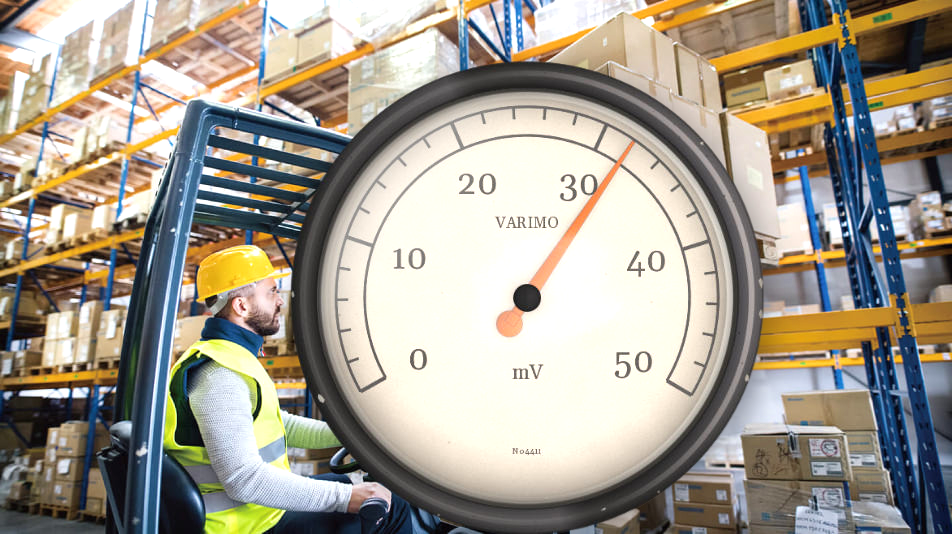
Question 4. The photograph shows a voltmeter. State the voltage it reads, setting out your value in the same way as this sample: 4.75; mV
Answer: 32; mV
